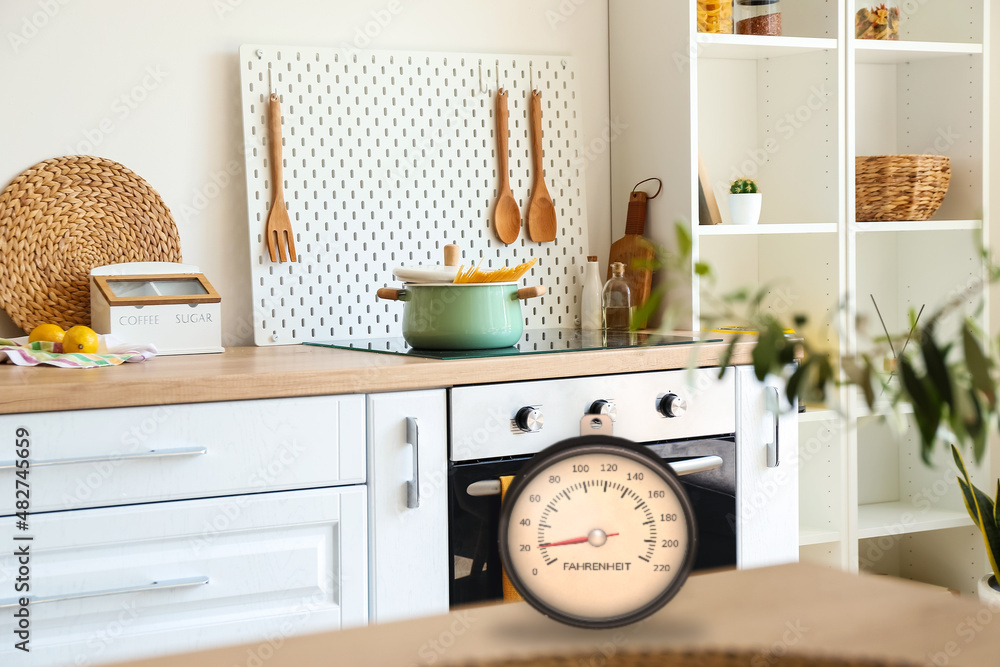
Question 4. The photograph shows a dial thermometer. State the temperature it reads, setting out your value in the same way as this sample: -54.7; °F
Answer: 20; °F
